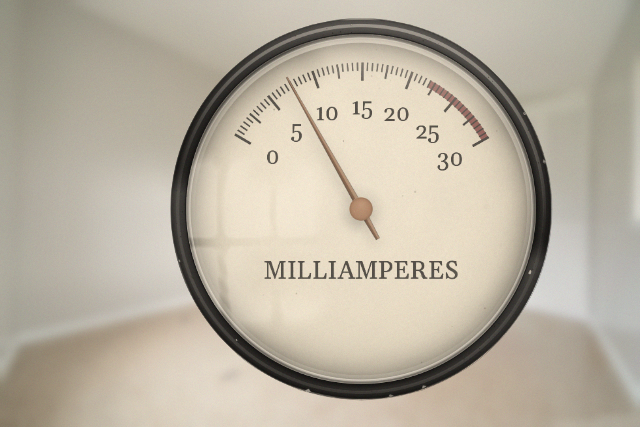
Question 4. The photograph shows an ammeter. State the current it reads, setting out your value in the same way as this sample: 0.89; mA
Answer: 7.5; mA
